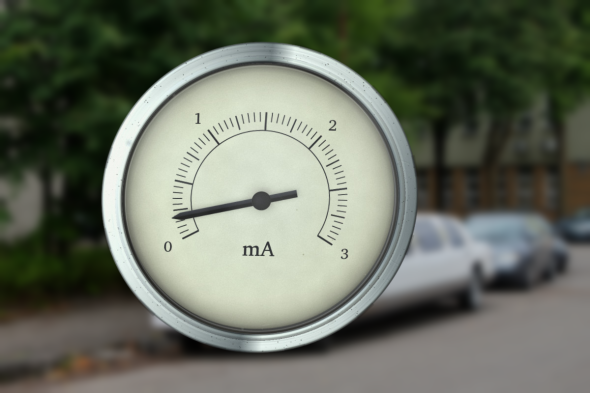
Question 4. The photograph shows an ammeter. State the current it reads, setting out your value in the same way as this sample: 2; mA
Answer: 0.2; mA
